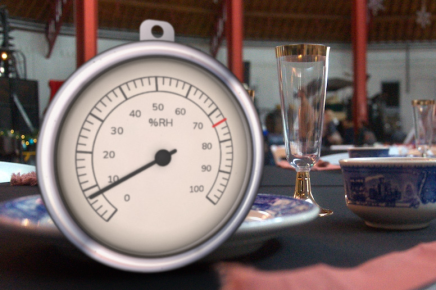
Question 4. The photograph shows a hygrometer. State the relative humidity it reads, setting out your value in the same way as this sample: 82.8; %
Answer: 8; %
